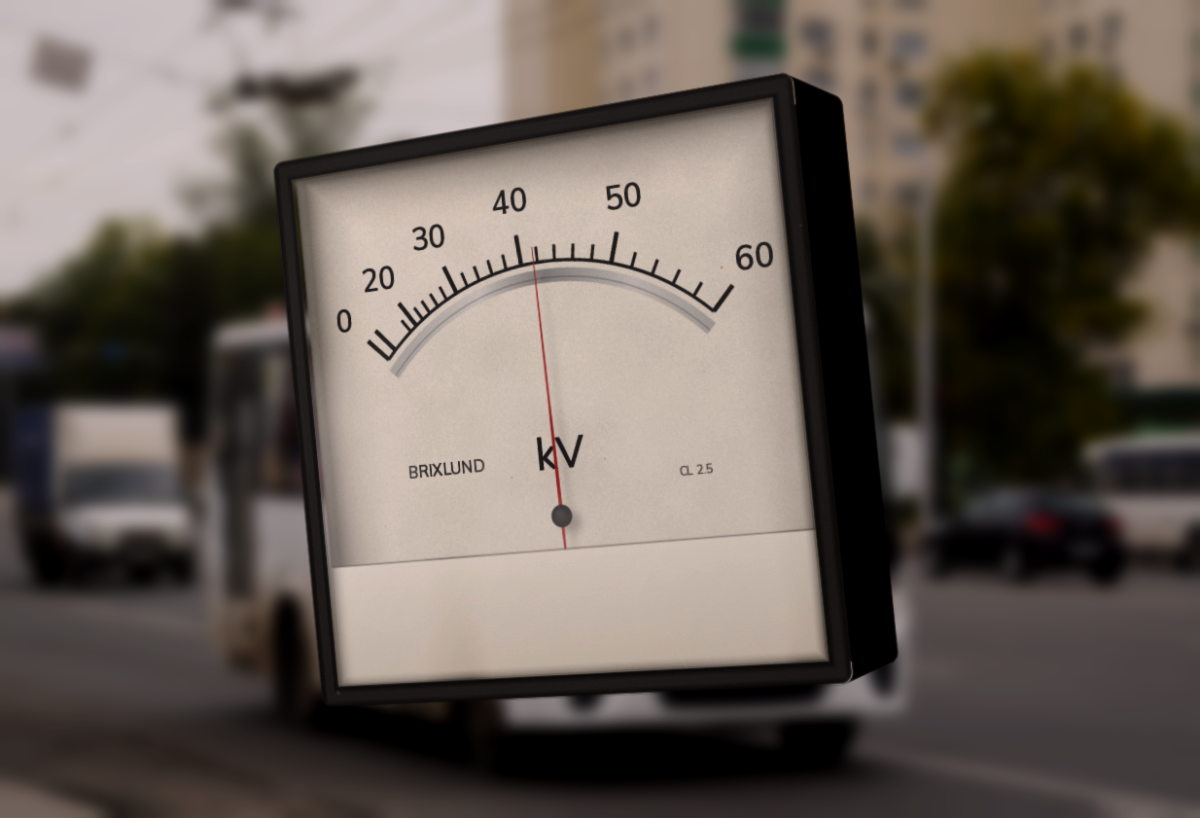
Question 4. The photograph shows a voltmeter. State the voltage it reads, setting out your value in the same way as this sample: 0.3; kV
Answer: 42; kV
